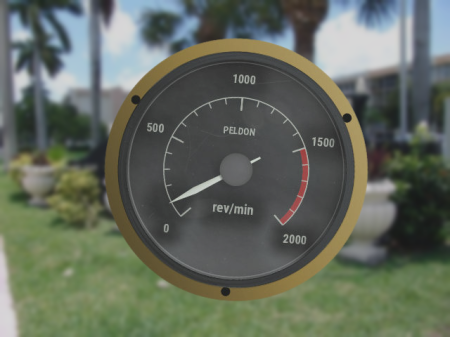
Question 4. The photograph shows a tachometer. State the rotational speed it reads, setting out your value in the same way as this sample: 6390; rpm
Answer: 100; rpm
